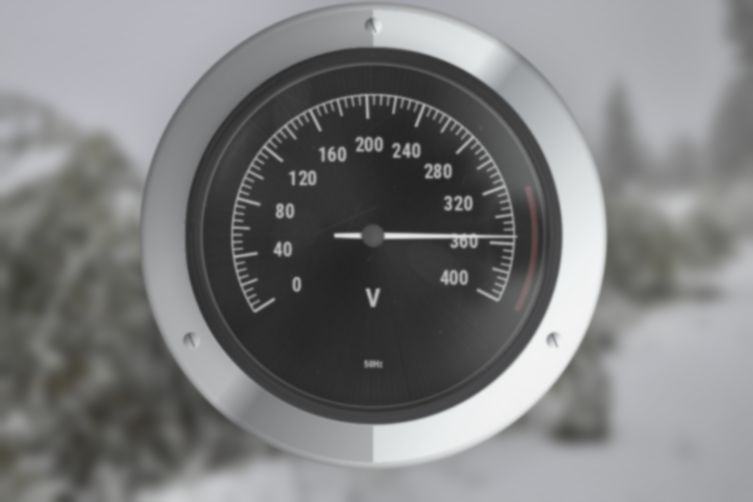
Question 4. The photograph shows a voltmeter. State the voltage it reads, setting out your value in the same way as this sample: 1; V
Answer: 355; V
